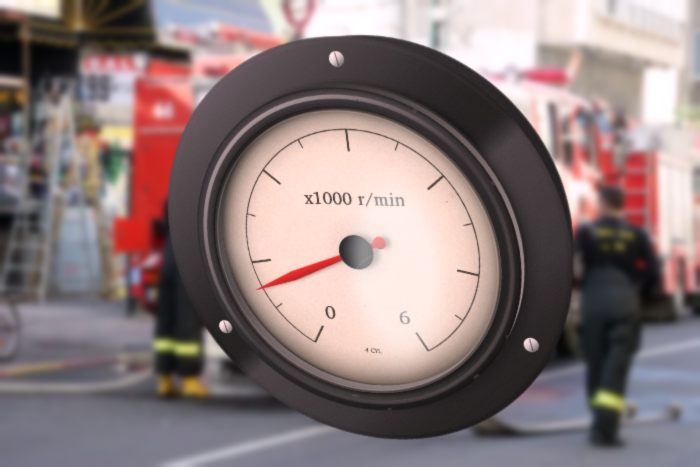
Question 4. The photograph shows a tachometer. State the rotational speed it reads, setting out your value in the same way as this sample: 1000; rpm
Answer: 750; rpm
